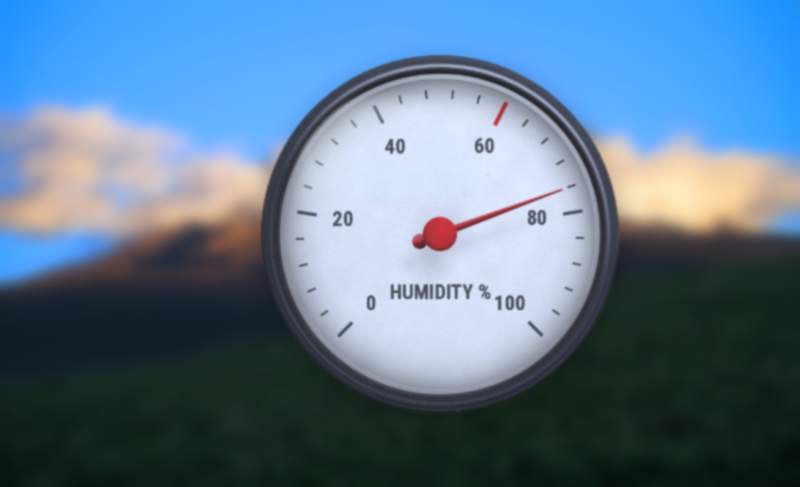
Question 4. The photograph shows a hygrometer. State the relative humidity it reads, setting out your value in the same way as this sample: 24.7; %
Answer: 76; %
